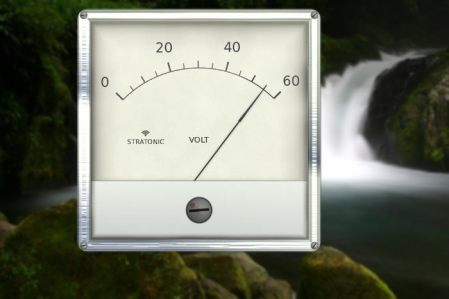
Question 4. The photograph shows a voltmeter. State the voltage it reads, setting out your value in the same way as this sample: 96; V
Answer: 55; V
